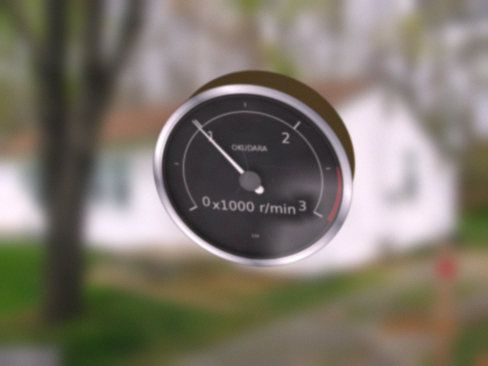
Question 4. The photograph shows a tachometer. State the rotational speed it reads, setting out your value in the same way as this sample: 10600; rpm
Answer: 1000; rpm
